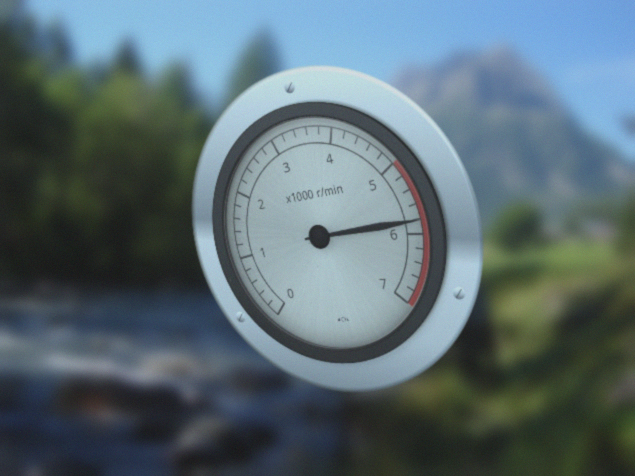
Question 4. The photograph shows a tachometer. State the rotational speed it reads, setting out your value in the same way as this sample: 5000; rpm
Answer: 5800; rpm
